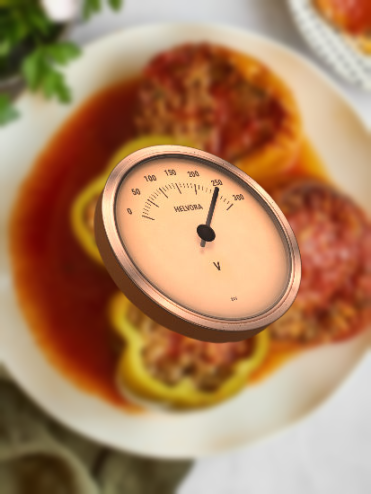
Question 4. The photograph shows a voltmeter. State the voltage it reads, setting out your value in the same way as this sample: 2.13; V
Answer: 250; V
